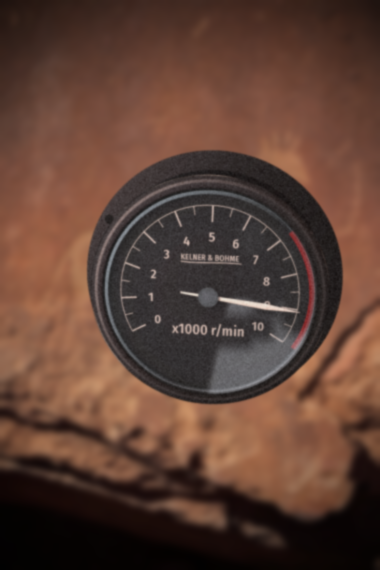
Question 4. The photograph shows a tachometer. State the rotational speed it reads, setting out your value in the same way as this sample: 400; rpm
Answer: 9000; rpm
